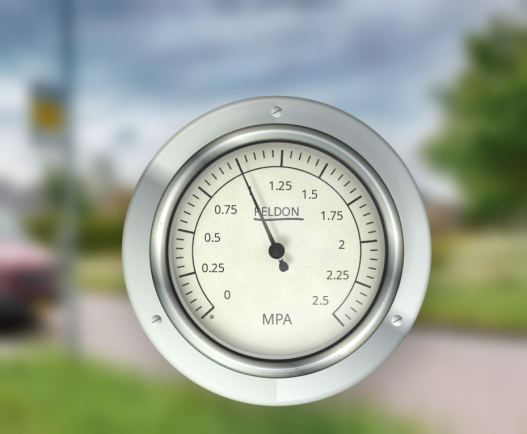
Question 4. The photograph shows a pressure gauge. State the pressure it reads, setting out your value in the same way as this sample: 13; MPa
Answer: 1; MPa
